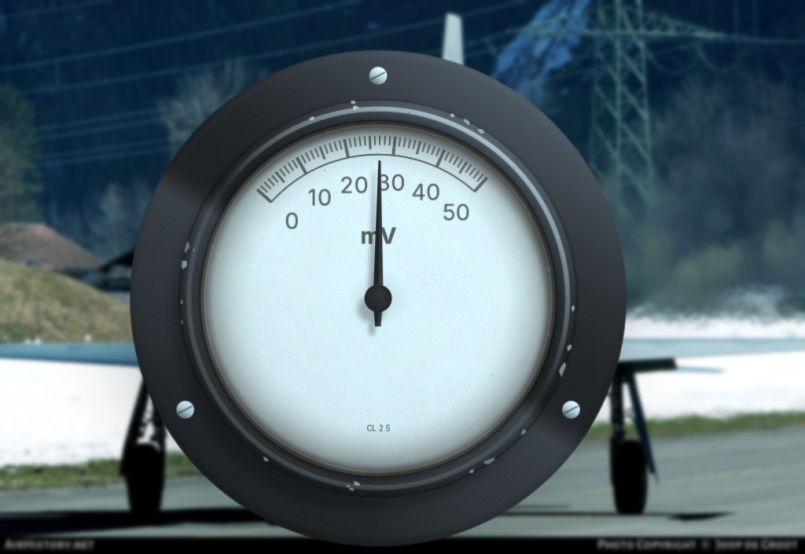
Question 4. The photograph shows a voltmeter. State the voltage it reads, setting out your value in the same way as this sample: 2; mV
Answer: 27; mV
